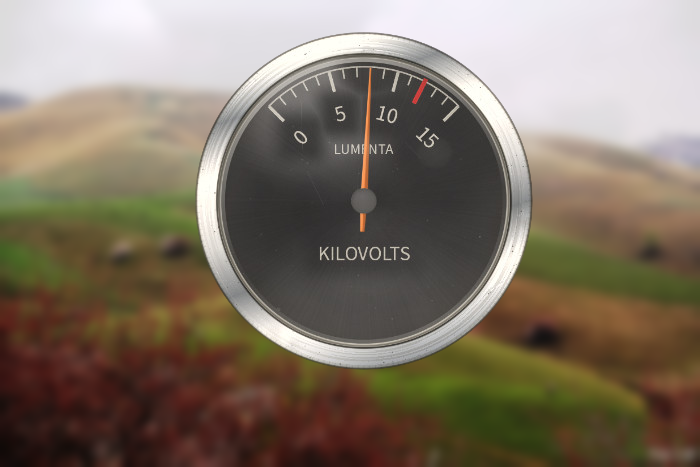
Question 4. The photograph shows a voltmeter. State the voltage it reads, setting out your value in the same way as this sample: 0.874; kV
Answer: 8; kV
